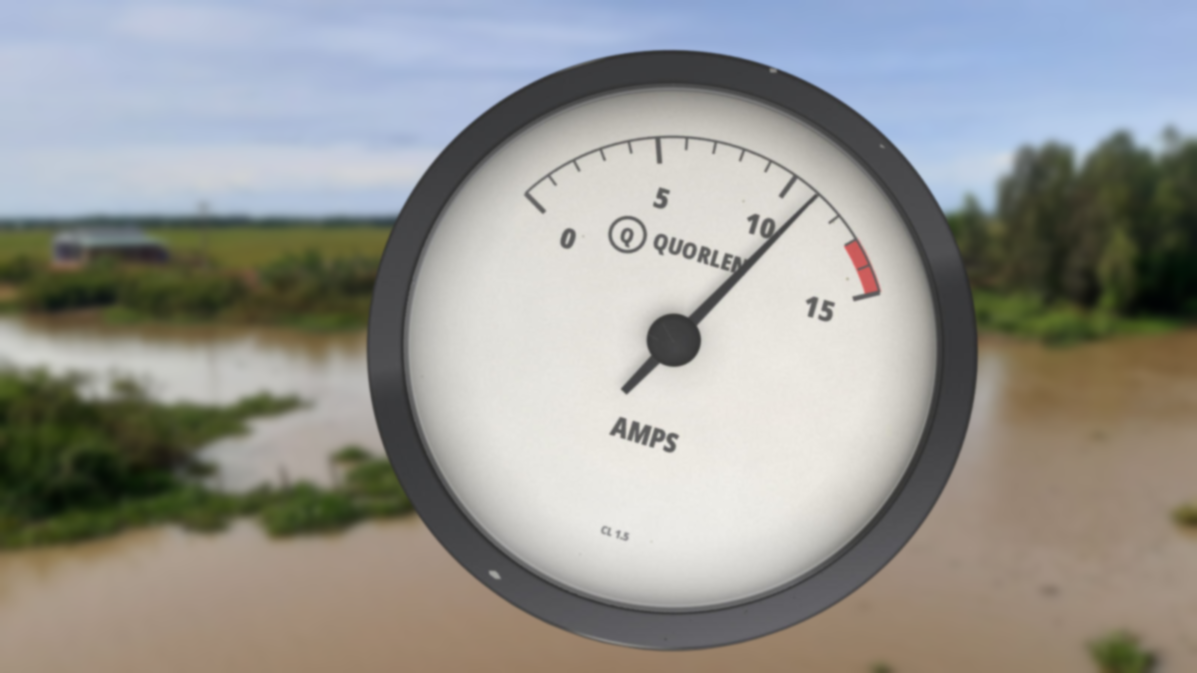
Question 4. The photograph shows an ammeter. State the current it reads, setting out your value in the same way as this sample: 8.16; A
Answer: 11; A
